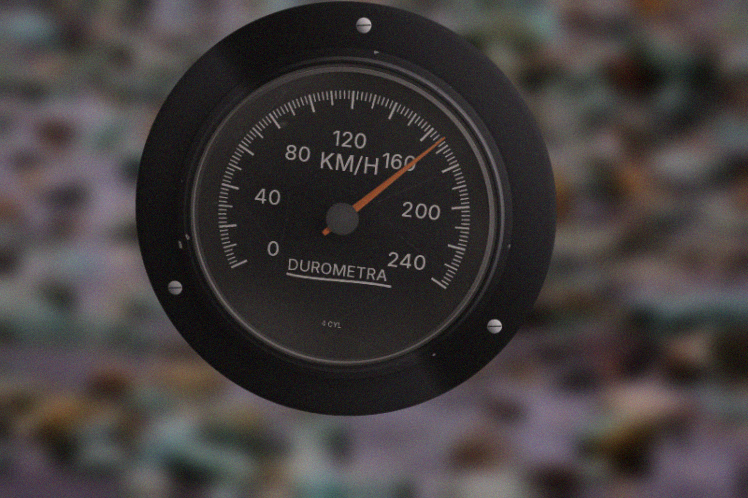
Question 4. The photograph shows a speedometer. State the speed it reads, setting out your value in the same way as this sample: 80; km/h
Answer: 166; km/h
